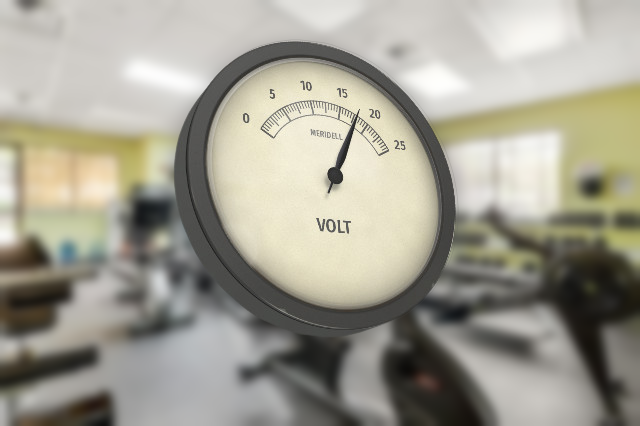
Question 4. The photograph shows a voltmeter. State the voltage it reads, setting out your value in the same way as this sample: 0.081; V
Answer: 17.5; V
